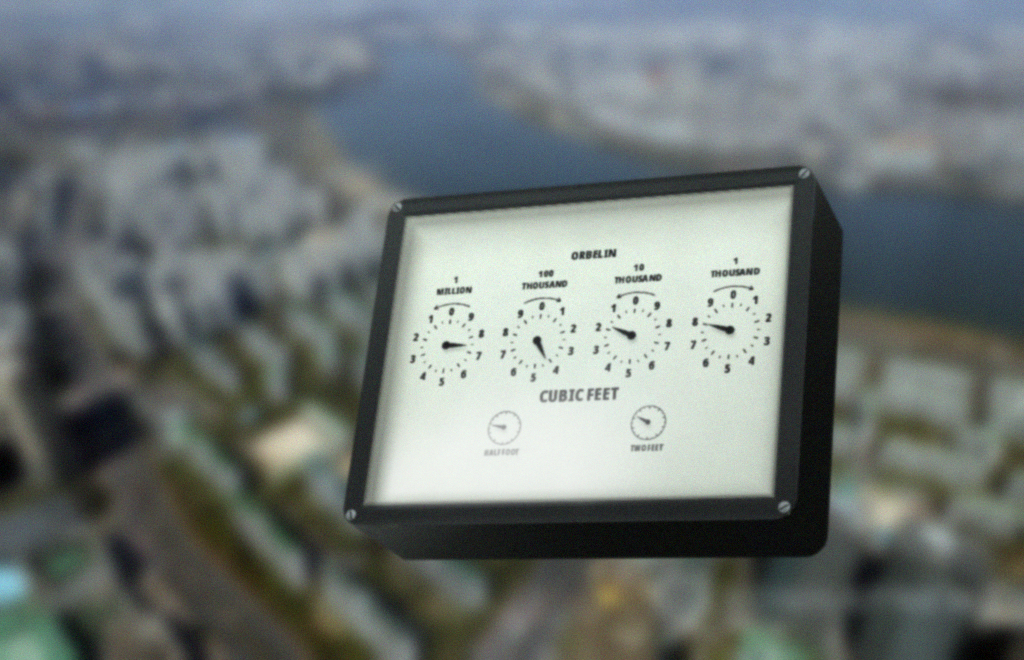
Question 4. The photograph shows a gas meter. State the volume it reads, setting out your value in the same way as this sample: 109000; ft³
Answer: 741800; ft³
